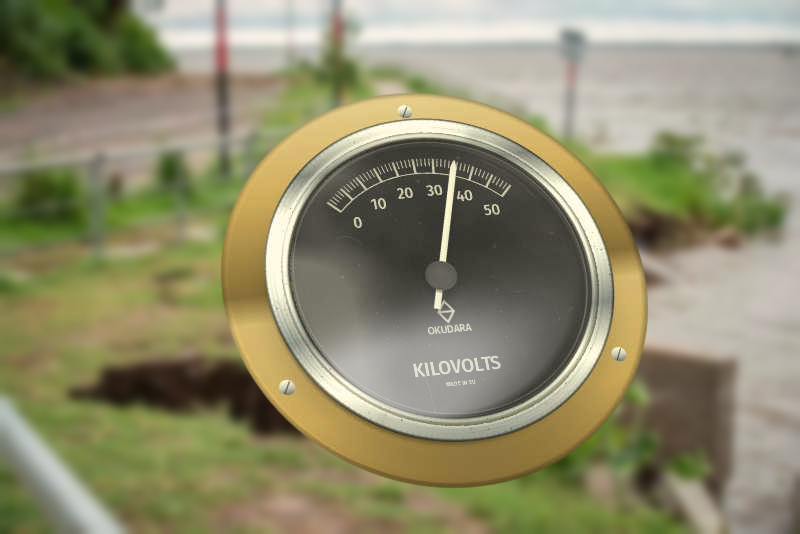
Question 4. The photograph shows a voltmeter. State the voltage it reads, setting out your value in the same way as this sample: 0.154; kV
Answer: 35; kV
